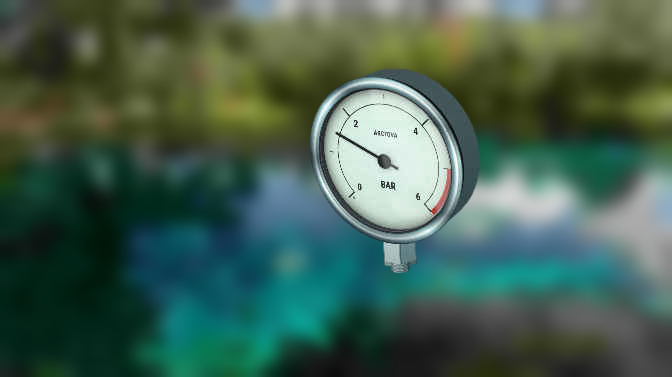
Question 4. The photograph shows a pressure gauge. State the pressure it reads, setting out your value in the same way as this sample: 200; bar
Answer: 1.5; bar
